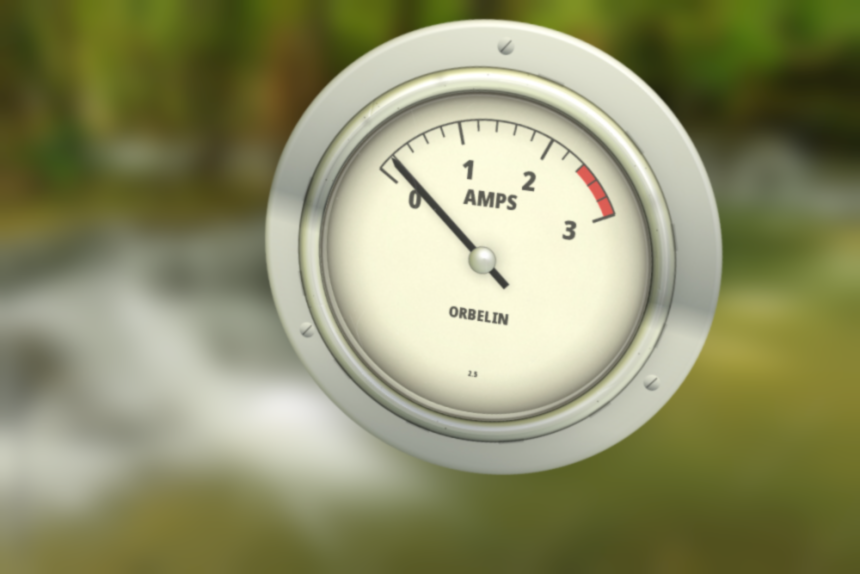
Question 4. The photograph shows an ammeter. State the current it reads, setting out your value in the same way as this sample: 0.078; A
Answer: 0.2; A
